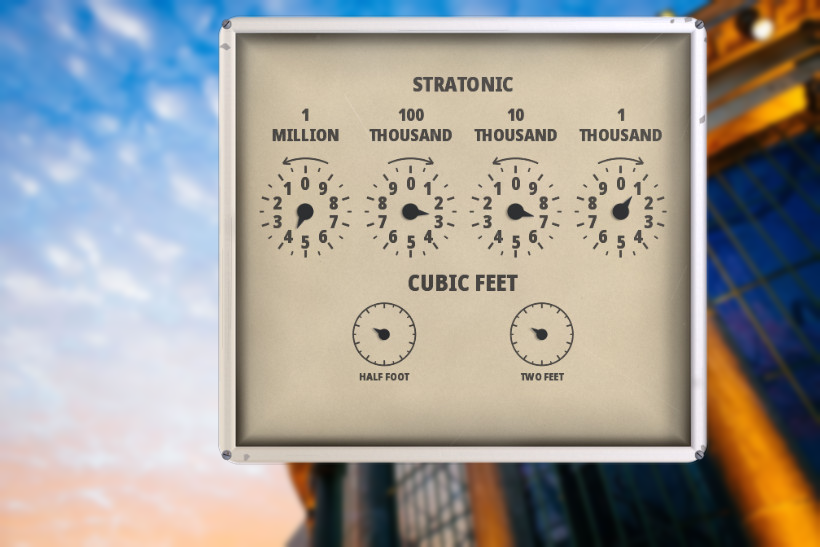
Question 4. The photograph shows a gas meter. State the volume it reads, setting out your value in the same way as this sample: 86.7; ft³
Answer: 427100; ft³
